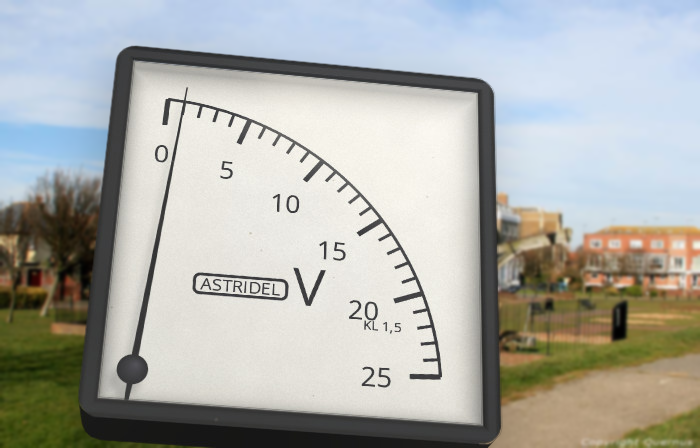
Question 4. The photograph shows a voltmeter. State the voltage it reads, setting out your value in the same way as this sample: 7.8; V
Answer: 1; V
